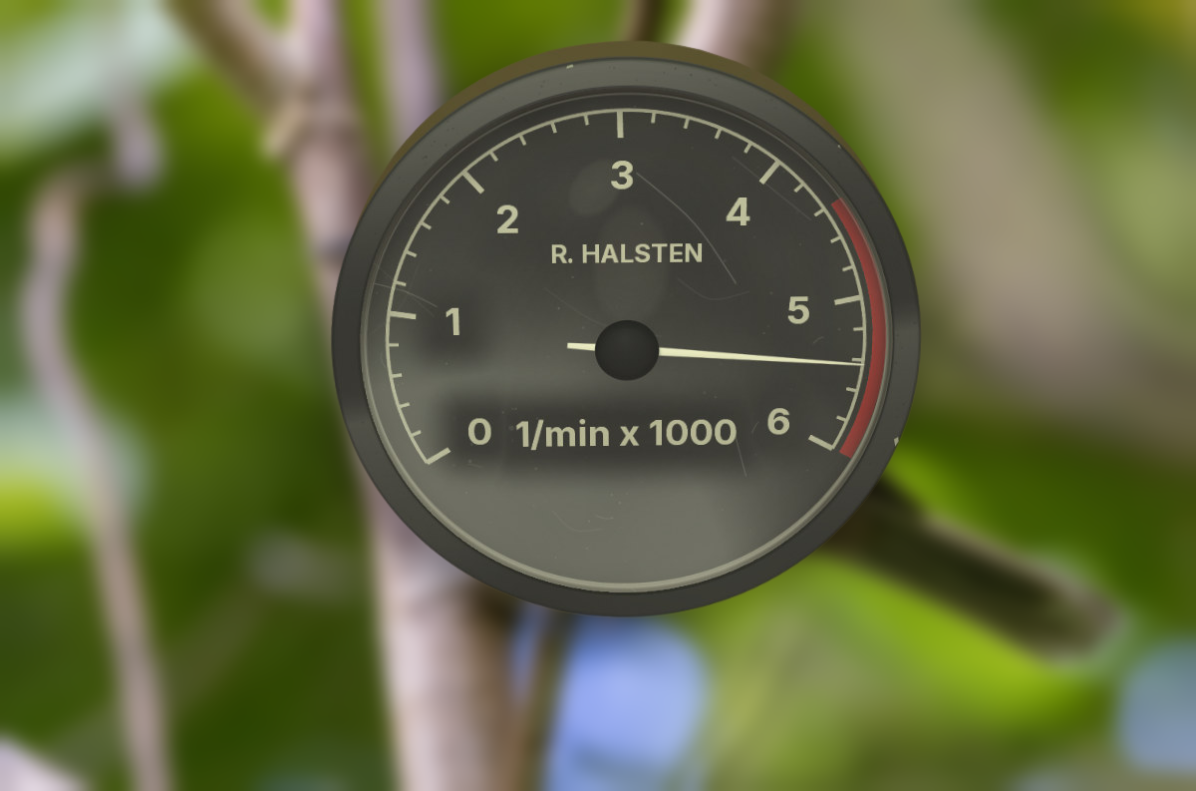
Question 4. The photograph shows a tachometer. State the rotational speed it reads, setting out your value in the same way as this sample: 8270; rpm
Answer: 5400; rpm
